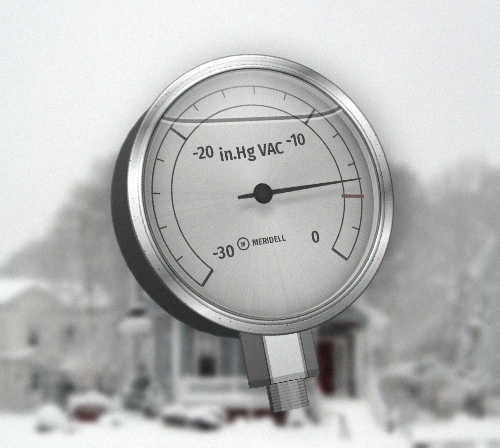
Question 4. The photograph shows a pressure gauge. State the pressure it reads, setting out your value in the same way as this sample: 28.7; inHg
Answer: -5; inHg
